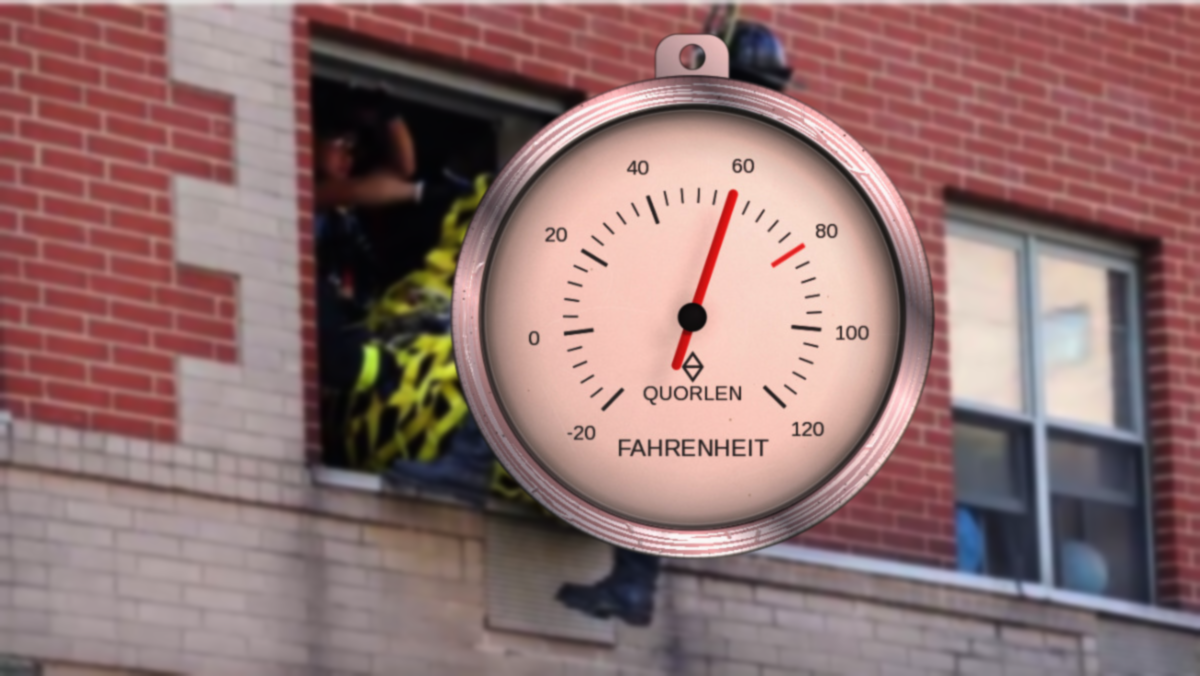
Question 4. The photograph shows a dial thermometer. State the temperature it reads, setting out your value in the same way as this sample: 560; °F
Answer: 60; °F
